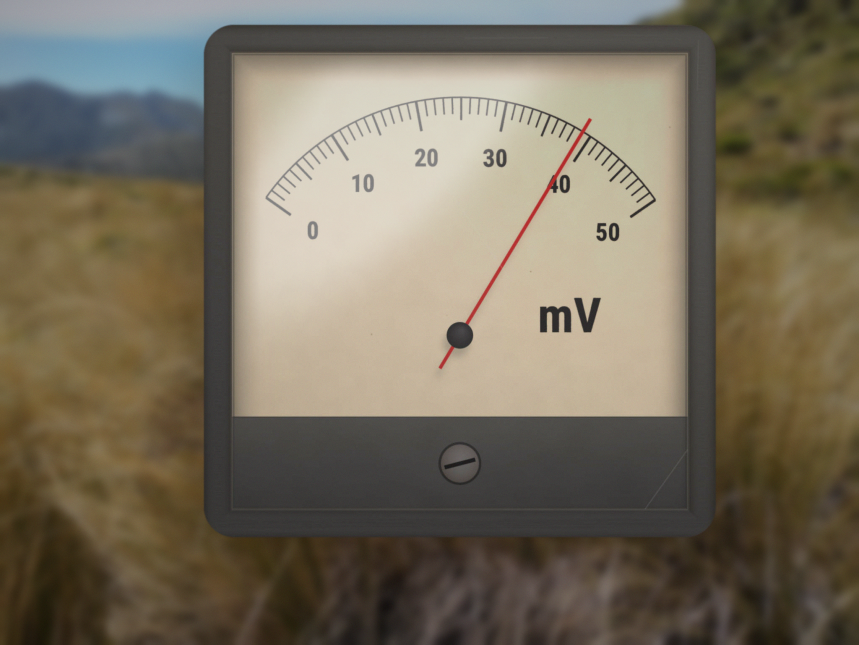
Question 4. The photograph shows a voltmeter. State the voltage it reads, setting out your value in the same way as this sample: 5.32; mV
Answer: 39; mV
